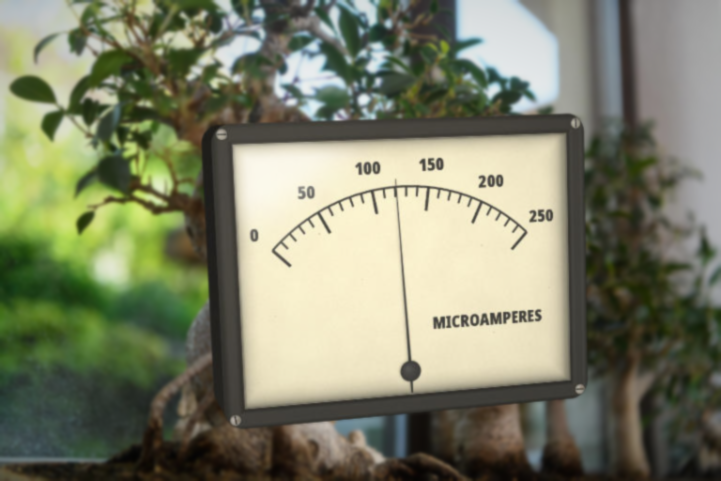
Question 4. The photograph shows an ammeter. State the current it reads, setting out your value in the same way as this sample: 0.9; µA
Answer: 120; µA
